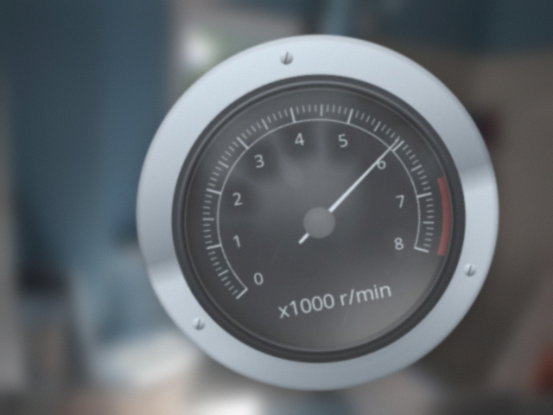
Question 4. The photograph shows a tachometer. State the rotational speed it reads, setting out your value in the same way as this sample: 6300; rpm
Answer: 5900; rpm
